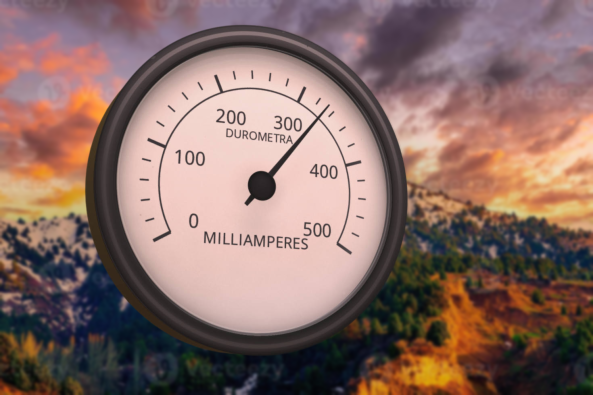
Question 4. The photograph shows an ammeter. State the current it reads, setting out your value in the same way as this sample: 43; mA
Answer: 330; mA
